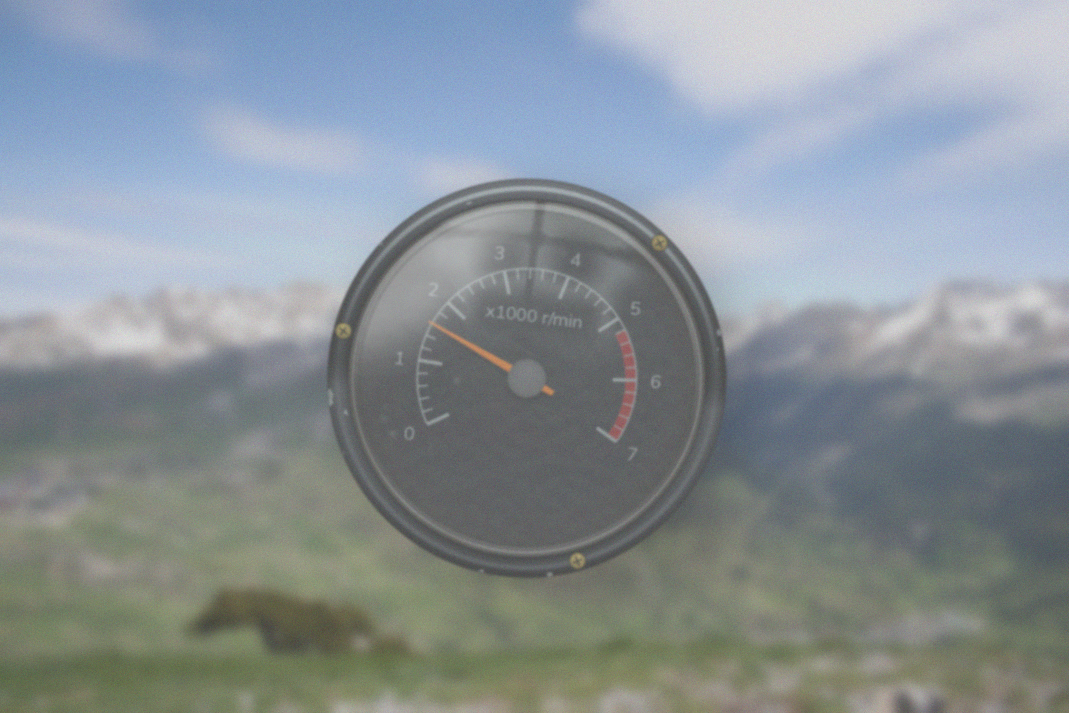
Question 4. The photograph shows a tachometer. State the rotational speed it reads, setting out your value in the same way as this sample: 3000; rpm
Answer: 1600; rpm
